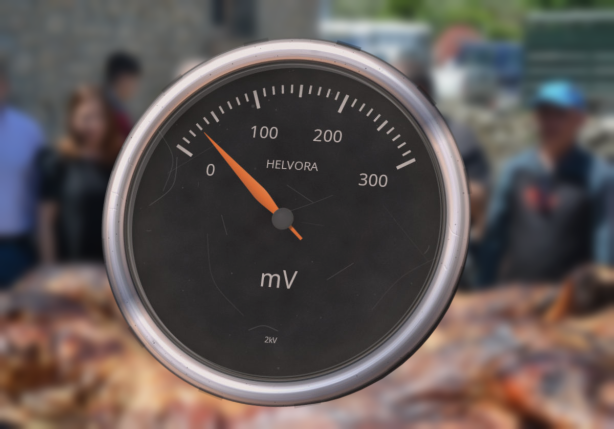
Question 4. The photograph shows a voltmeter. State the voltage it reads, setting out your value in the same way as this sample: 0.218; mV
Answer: 30; mV
